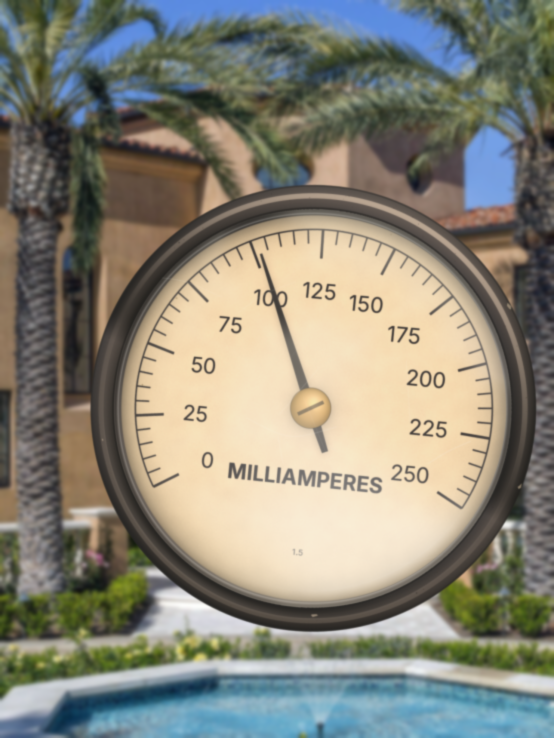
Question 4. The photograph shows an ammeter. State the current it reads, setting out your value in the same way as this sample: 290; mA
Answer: 102.5; mA
